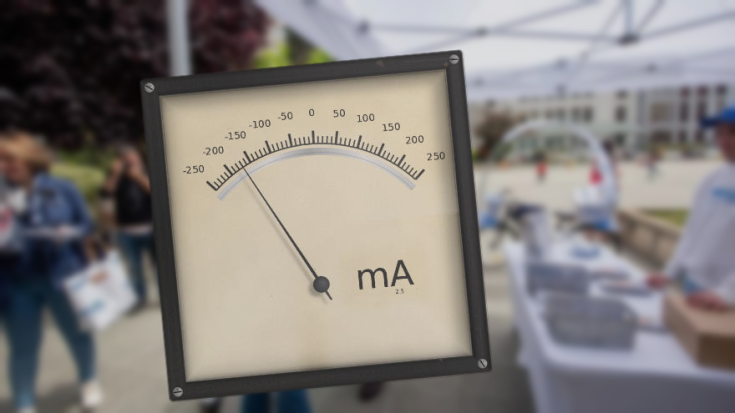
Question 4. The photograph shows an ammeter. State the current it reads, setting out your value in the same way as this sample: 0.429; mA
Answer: -170; mA
